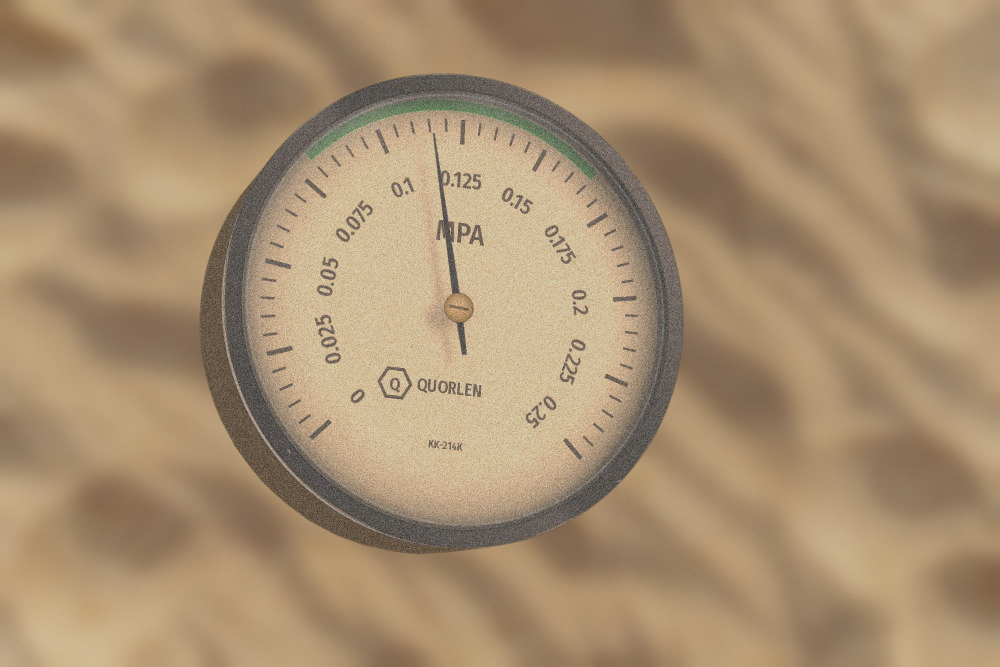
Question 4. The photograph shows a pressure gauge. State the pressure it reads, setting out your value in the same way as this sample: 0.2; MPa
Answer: 0.115; MPa
